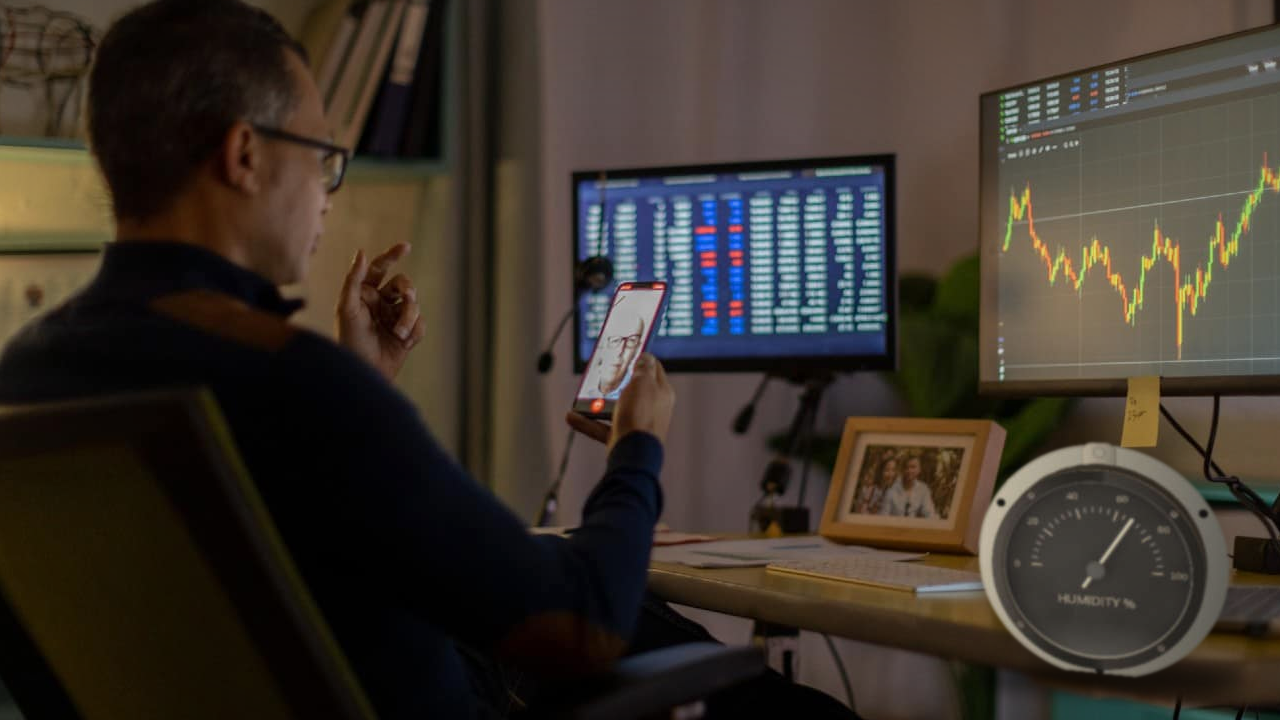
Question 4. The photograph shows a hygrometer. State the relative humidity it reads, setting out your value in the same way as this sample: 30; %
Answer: 68; %
